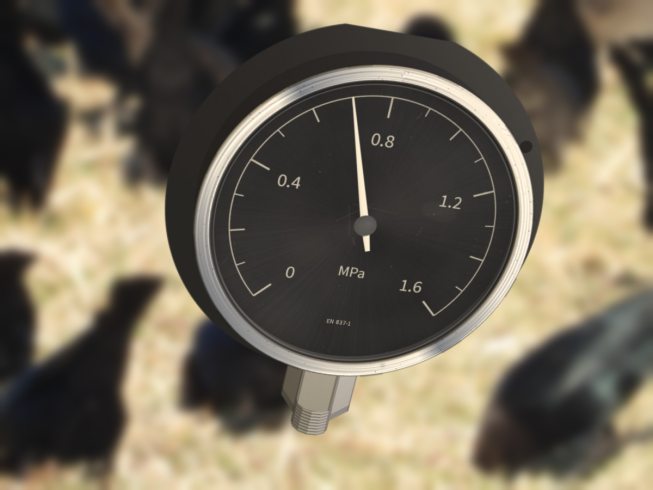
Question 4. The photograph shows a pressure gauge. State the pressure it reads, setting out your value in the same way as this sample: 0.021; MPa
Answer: 0.7; MPa
